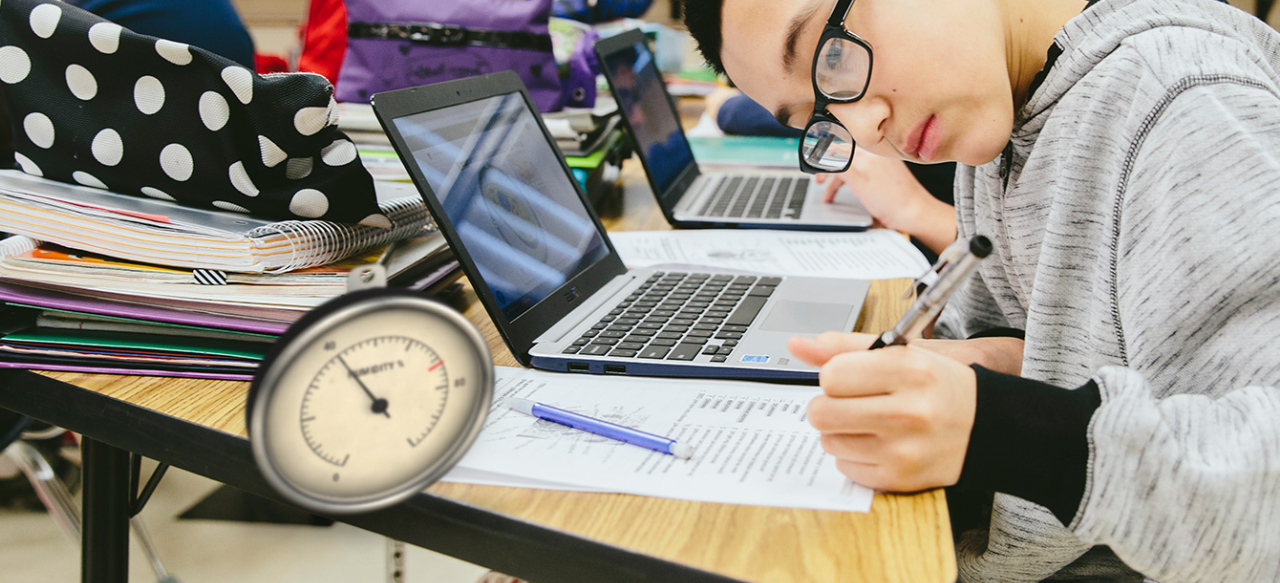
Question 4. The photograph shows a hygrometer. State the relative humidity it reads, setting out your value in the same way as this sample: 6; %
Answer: 40; %
